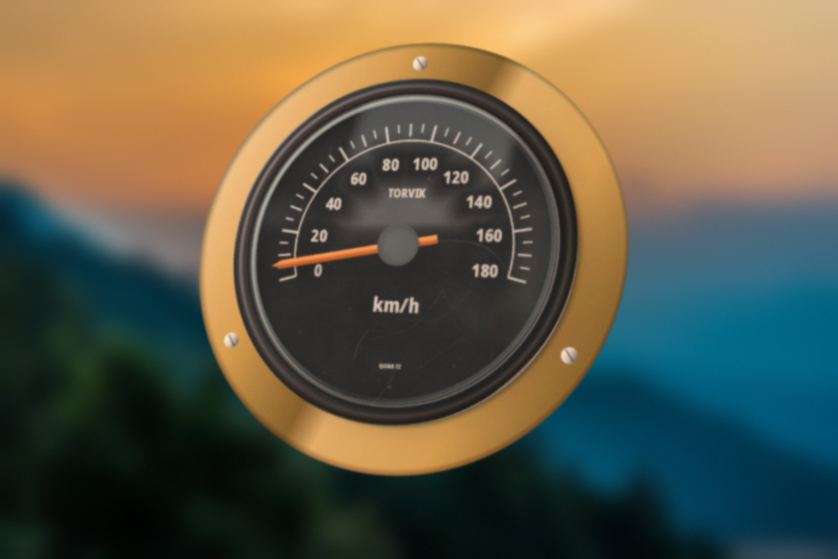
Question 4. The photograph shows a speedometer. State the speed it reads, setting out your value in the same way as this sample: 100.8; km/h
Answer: 5; km/h
